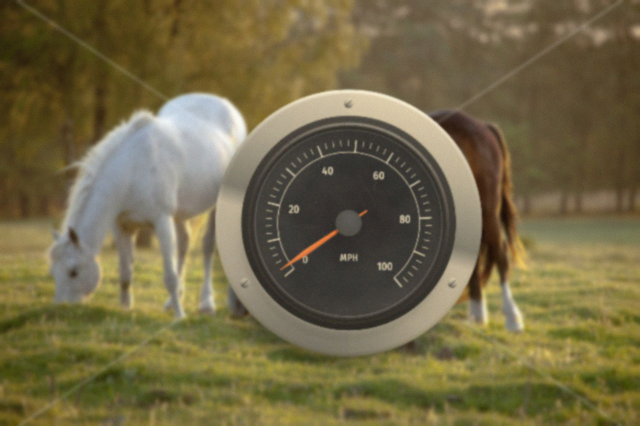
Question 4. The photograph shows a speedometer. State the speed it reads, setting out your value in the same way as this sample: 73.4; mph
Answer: 2; mph
